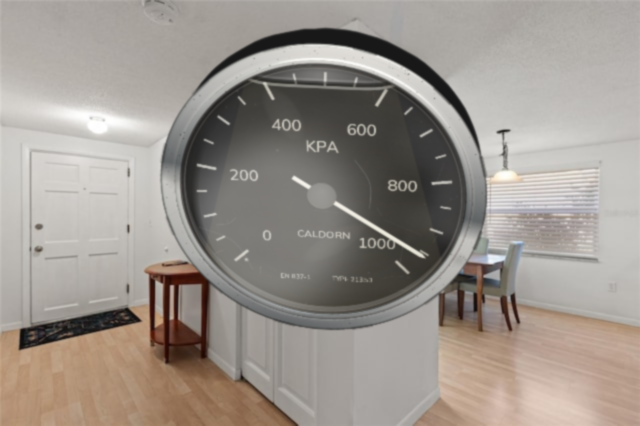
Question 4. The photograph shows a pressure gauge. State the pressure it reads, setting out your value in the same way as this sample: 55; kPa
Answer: 950; kPa
